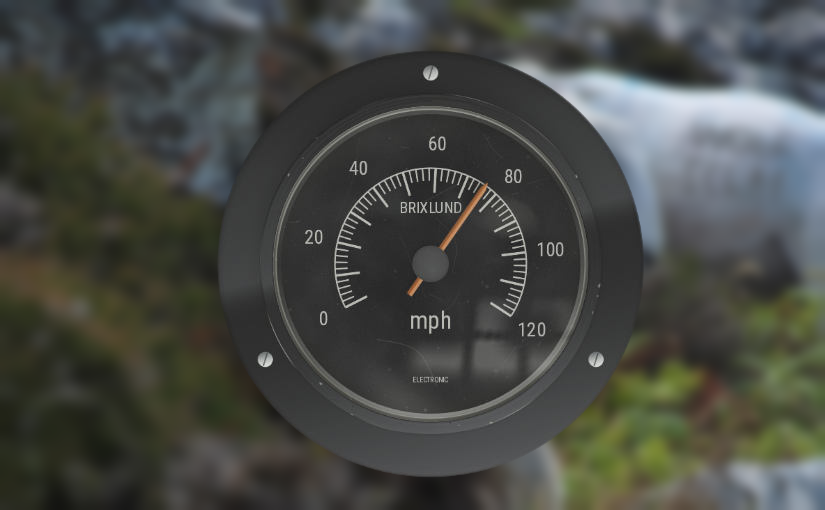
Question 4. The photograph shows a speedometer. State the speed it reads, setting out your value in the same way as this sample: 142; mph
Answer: 76; mph
